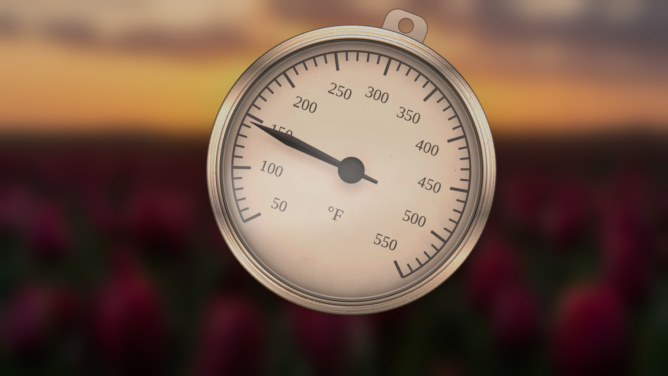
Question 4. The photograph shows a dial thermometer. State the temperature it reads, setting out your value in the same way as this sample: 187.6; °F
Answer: 145; °F
